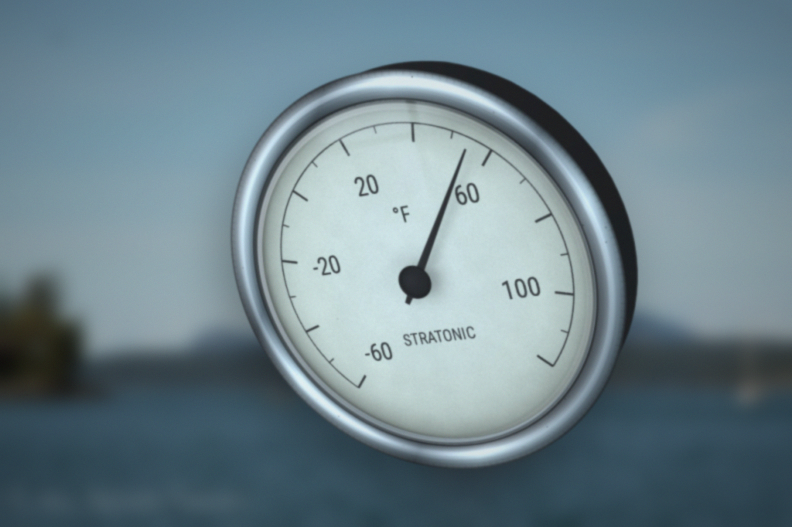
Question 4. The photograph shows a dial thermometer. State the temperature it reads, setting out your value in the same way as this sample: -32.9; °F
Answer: 55; °F
